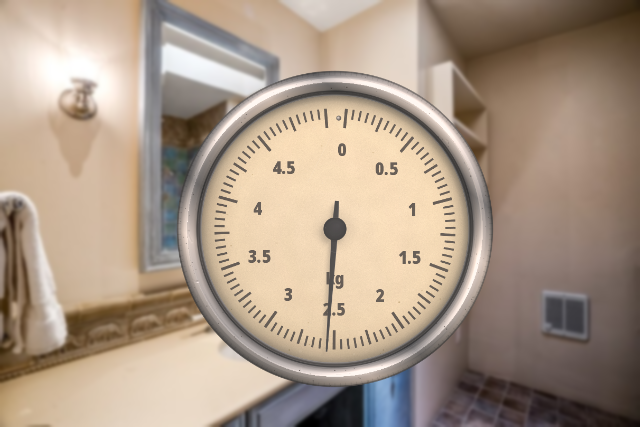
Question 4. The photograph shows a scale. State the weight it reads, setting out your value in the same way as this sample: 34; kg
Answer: 2.55; kg
